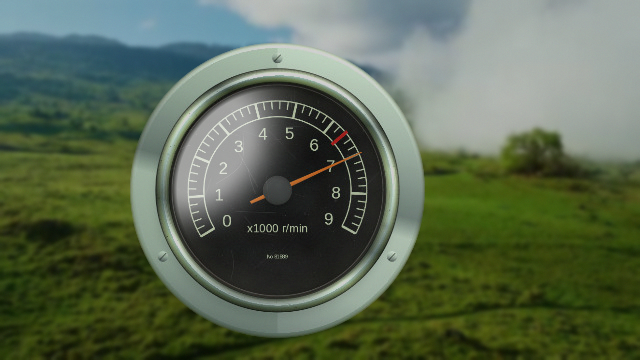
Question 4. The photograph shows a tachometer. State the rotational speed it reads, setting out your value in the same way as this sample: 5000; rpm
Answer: 7000; rpm
